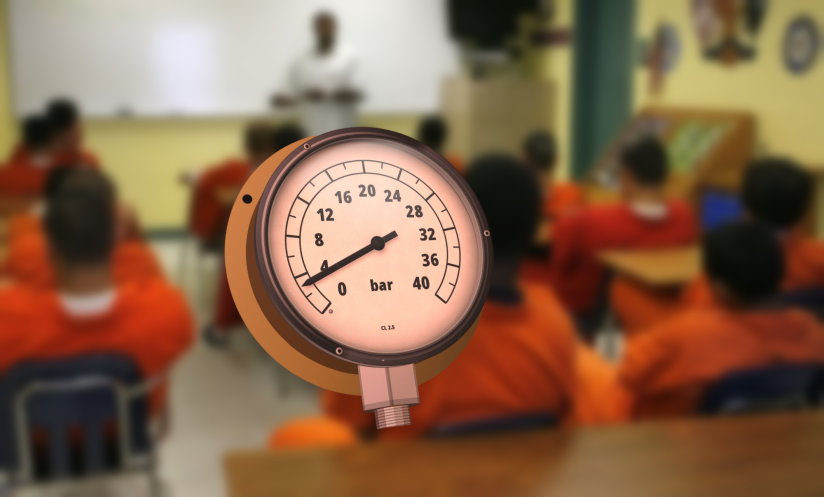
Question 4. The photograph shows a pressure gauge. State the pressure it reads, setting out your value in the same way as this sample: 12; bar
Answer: 3; bar
